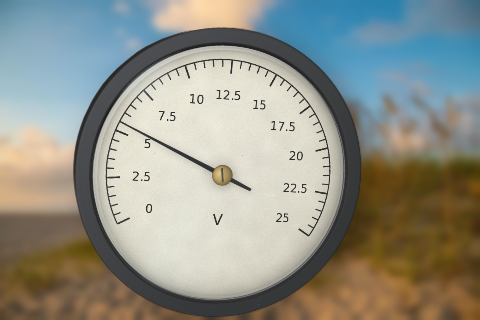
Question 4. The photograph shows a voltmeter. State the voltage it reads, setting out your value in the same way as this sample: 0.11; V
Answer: 5.5; V
